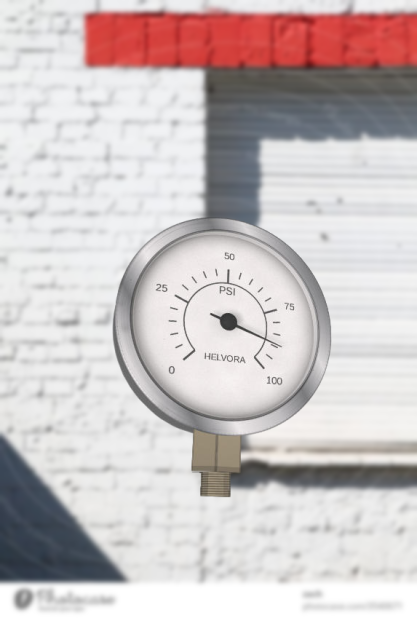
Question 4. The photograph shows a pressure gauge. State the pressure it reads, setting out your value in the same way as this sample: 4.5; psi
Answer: 90; psi
